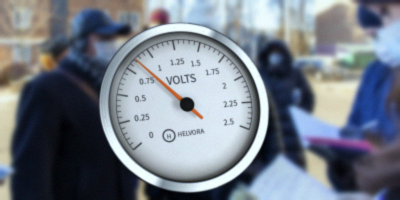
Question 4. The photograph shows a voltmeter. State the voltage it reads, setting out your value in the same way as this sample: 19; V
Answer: 0.85; V
